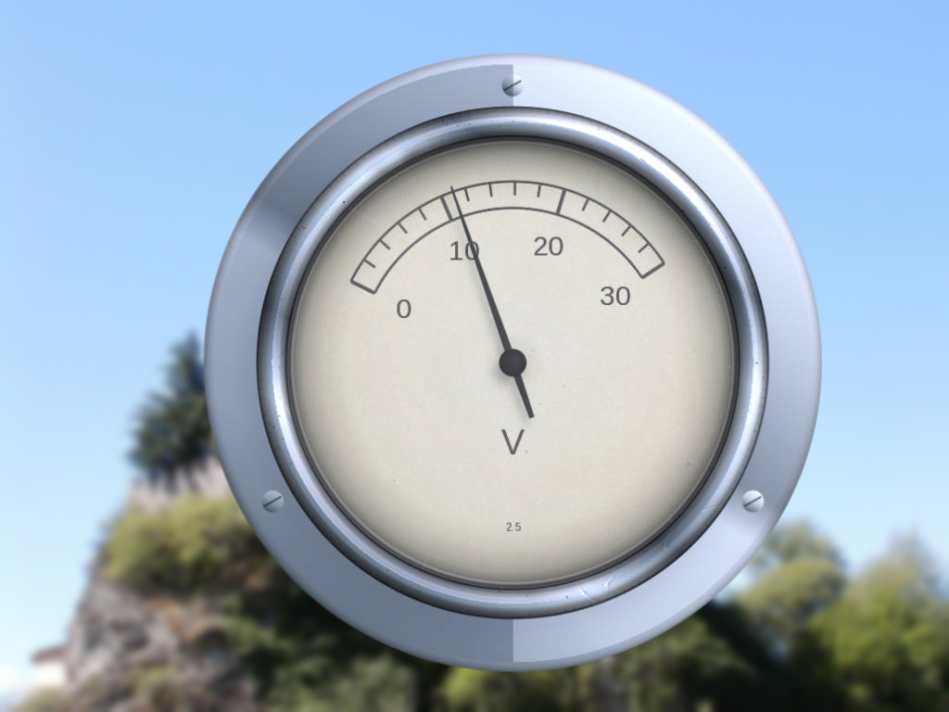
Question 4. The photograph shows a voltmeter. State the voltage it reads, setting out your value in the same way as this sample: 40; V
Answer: 11; V
